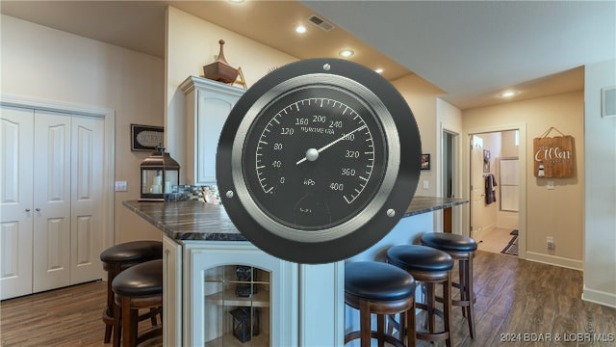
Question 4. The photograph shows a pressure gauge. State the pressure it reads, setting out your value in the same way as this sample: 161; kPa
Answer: 280; kPa
